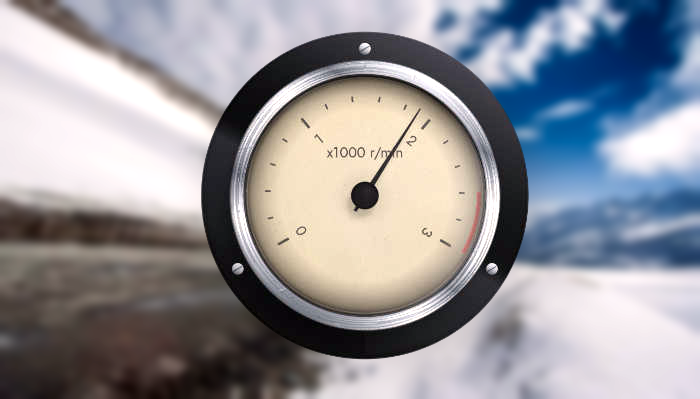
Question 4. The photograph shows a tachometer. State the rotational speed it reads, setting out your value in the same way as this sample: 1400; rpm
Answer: 1900; rpm
